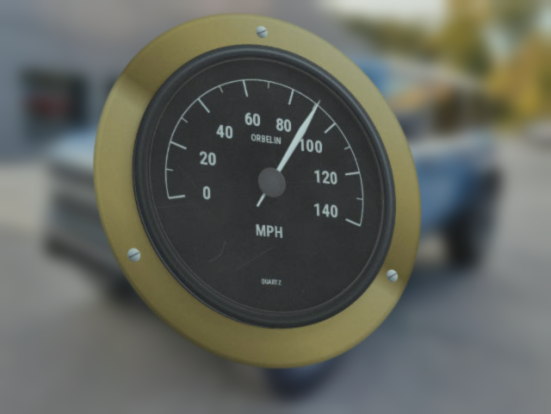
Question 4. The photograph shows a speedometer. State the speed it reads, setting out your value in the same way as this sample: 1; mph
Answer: 90; mph
